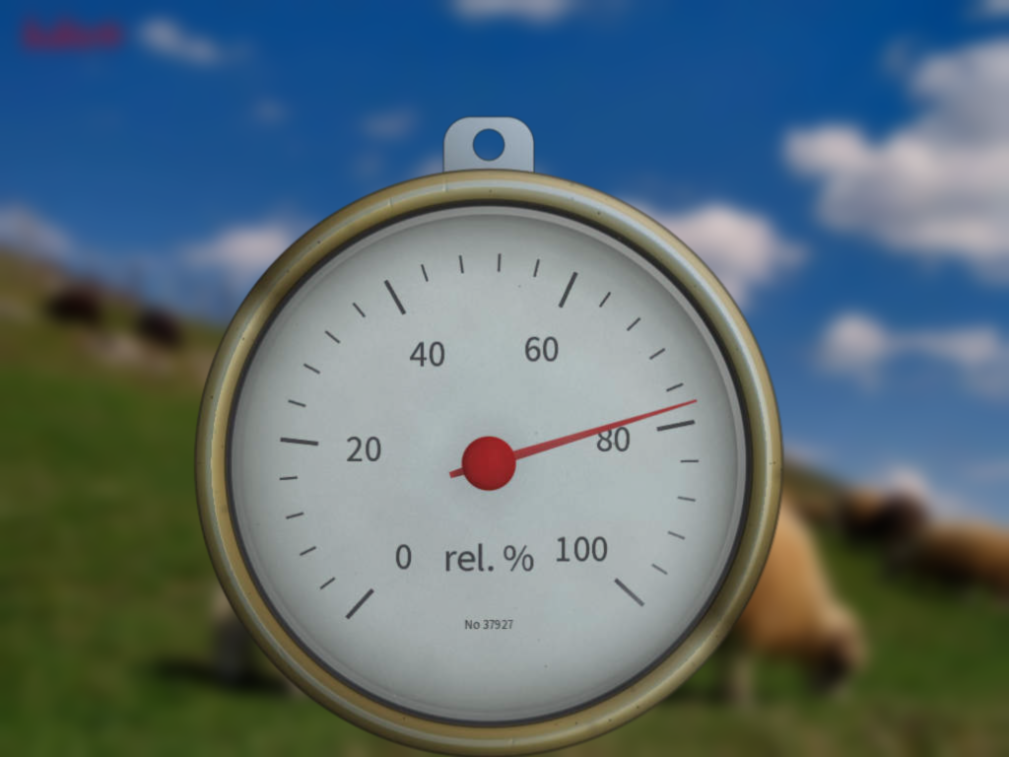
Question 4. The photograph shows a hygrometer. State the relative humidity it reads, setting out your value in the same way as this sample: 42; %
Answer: 78; %
